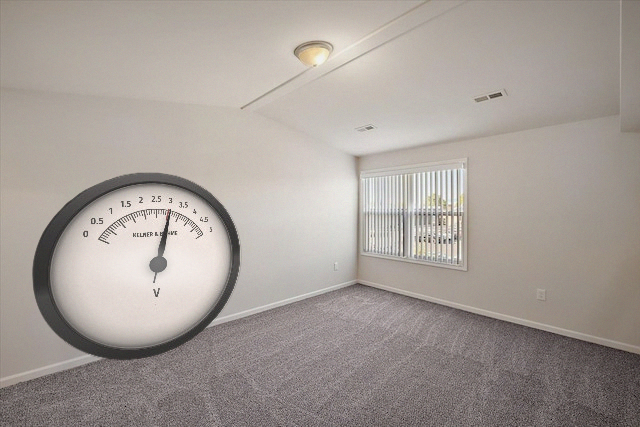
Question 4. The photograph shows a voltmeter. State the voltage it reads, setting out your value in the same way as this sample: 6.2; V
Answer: 3; V
